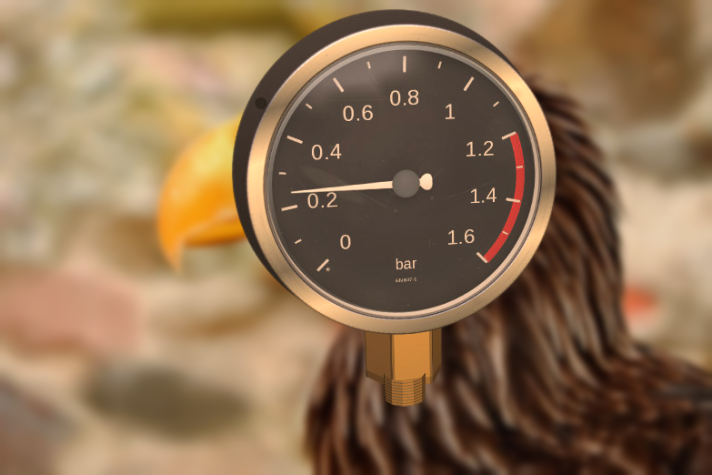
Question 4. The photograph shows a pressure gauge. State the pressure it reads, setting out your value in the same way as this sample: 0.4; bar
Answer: 0.25; bar
